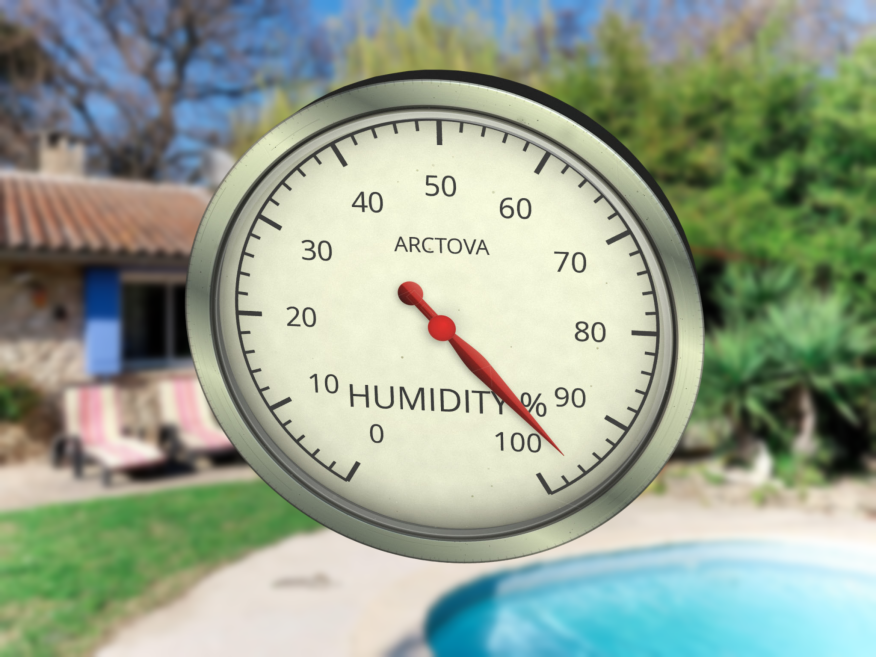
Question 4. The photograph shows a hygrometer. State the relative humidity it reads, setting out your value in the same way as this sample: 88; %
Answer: 96; %
